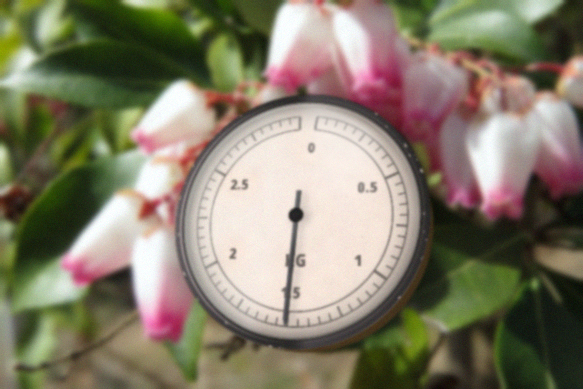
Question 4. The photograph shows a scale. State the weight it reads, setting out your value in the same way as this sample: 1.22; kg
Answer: 1.5; kg
